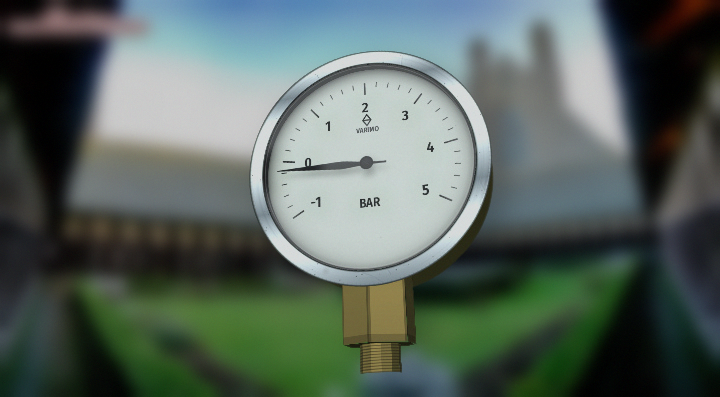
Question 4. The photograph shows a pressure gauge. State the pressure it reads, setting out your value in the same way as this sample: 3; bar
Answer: -0.2; bar
